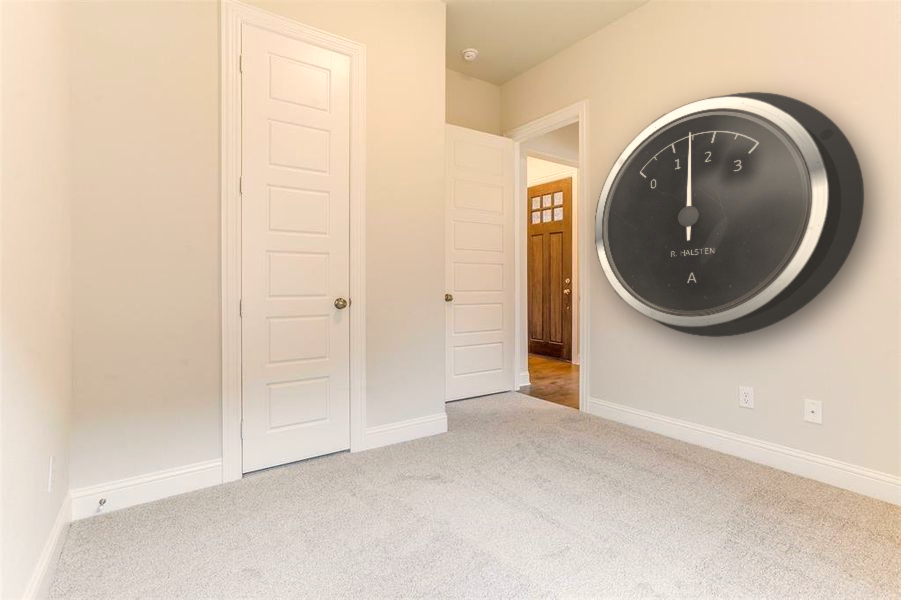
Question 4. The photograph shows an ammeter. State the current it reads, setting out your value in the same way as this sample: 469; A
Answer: 1.5; A
